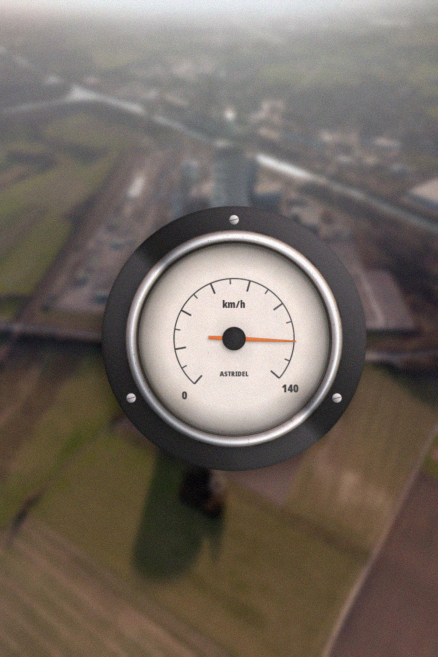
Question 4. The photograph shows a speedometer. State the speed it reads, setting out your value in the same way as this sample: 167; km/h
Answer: 120; km/h
